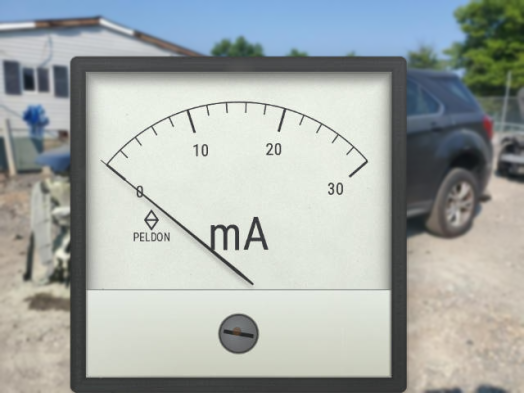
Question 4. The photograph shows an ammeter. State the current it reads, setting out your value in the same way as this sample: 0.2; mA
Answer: 0; mA
